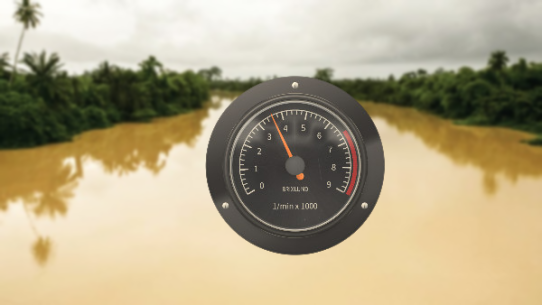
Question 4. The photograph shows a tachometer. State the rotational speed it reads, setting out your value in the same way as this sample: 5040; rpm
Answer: 3600; rpm
